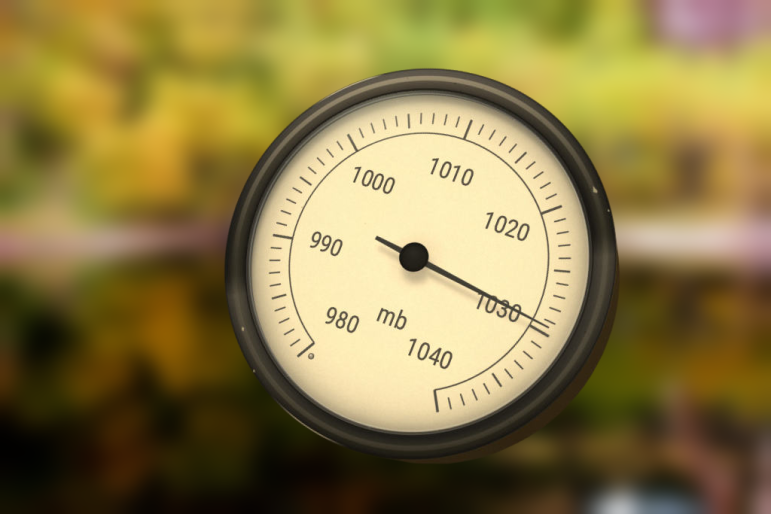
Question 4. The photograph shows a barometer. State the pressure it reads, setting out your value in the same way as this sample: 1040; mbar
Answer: 1029.5; mbar
